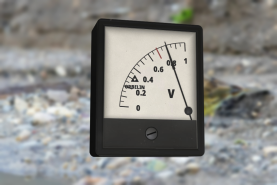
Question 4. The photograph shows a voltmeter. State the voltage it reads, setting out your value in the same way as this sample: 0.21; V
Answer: 0.8; V
